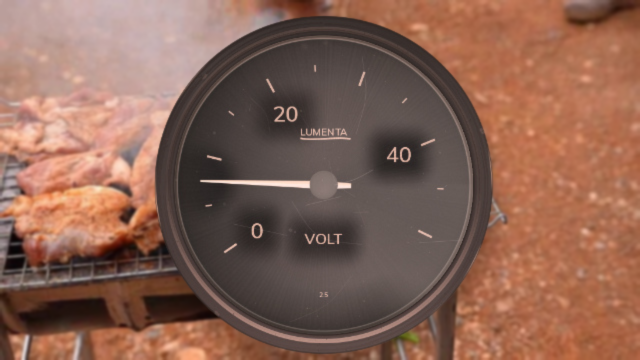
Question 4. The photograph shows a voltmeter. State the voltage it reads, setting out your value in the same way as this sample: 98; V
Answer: 7.5; V
